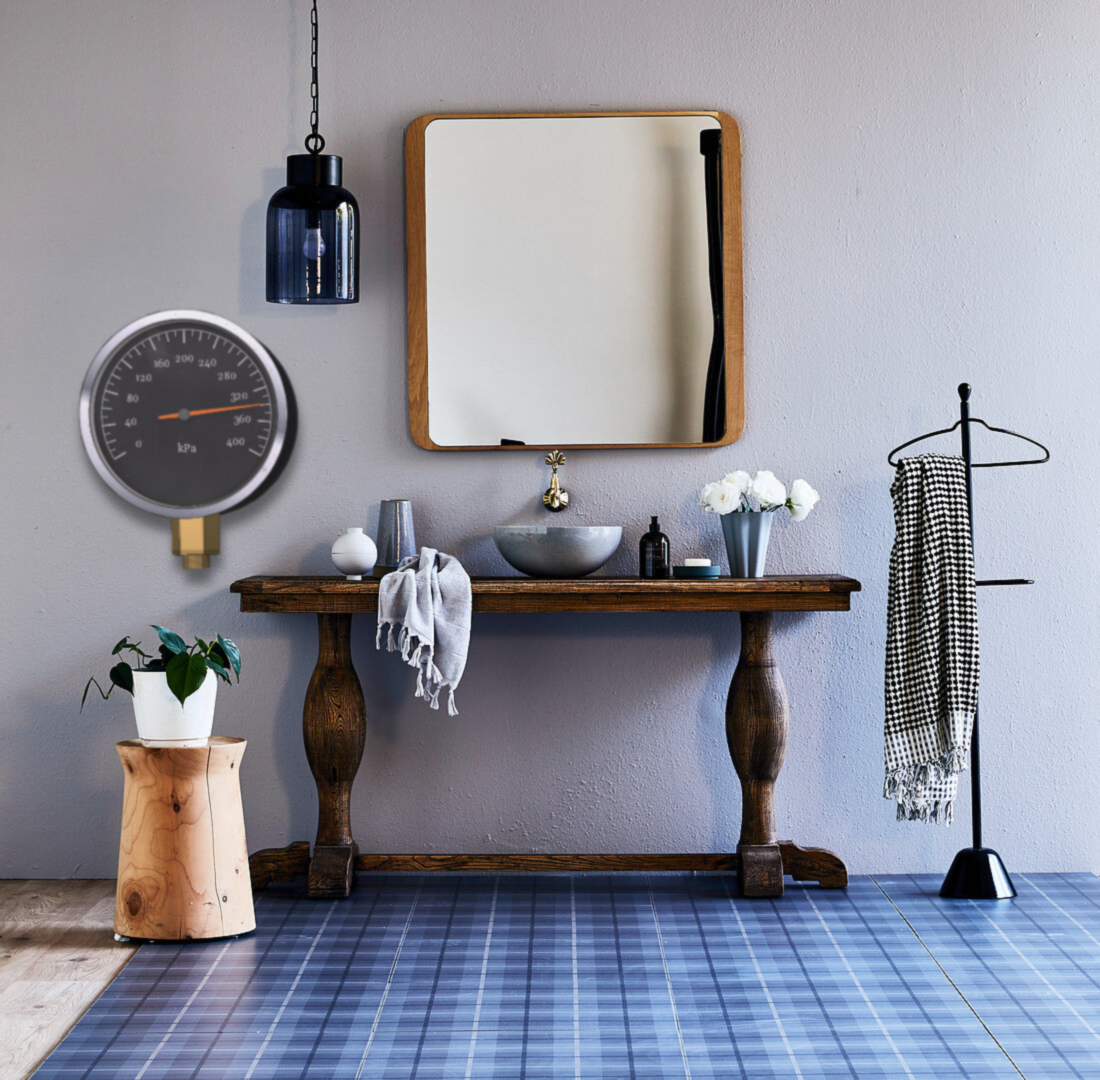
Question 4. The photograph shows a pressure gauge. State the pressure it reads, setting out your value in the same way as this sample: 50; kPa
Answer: 340; kPa
